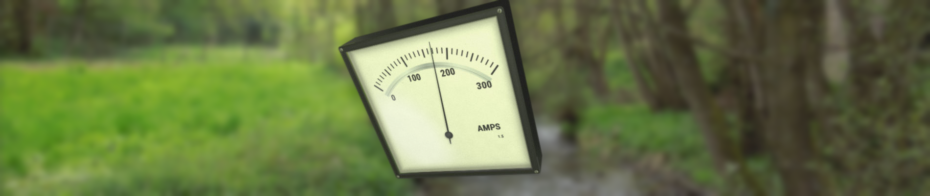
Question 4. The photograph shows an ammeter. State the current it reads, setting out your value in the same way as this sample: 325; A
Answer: 170; A
